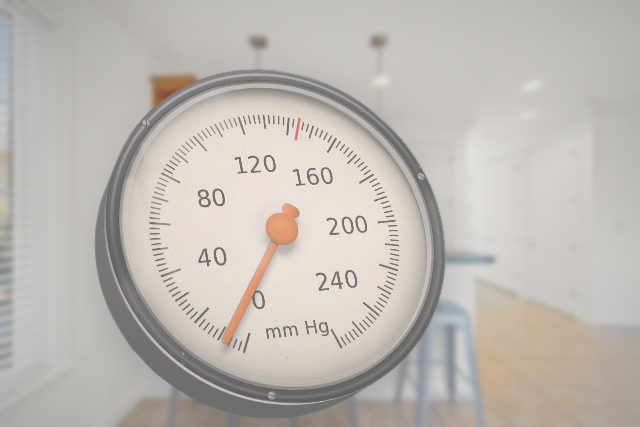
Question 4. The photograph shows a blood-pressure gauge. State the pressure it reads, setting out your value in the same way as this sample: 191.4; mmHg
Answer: 8; mmHg
